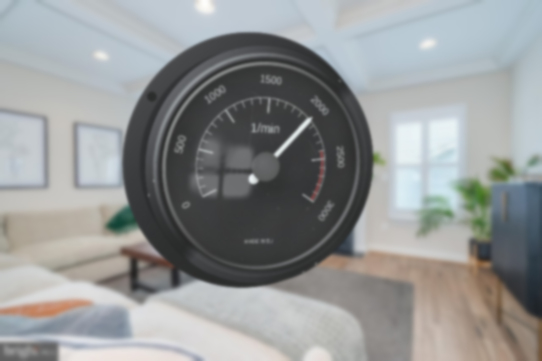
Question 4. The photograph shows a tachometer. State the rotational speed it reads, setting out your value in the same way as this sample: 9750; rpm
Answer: 2000; rpm
